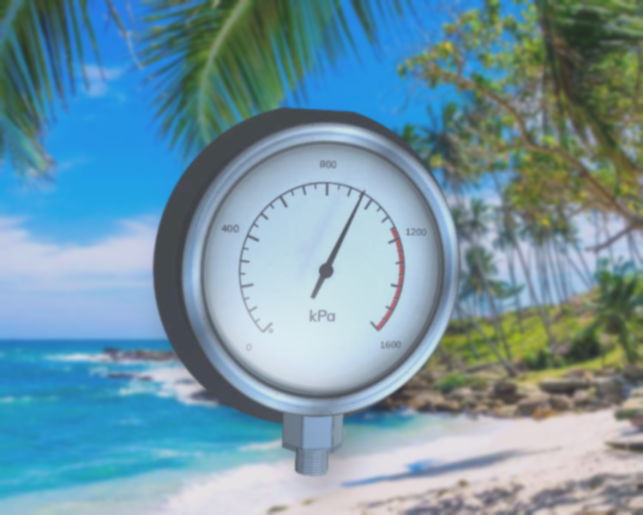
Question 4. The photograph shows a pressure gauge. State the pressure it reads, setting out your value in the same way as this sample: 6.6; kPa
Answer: 950; kPa
